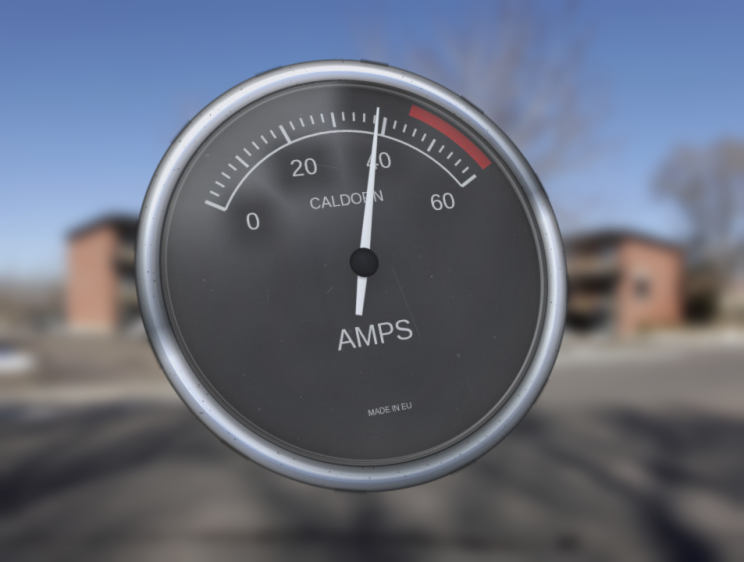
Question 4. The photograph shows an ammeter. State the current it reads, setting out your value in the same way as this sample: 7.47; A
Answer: 38; A
